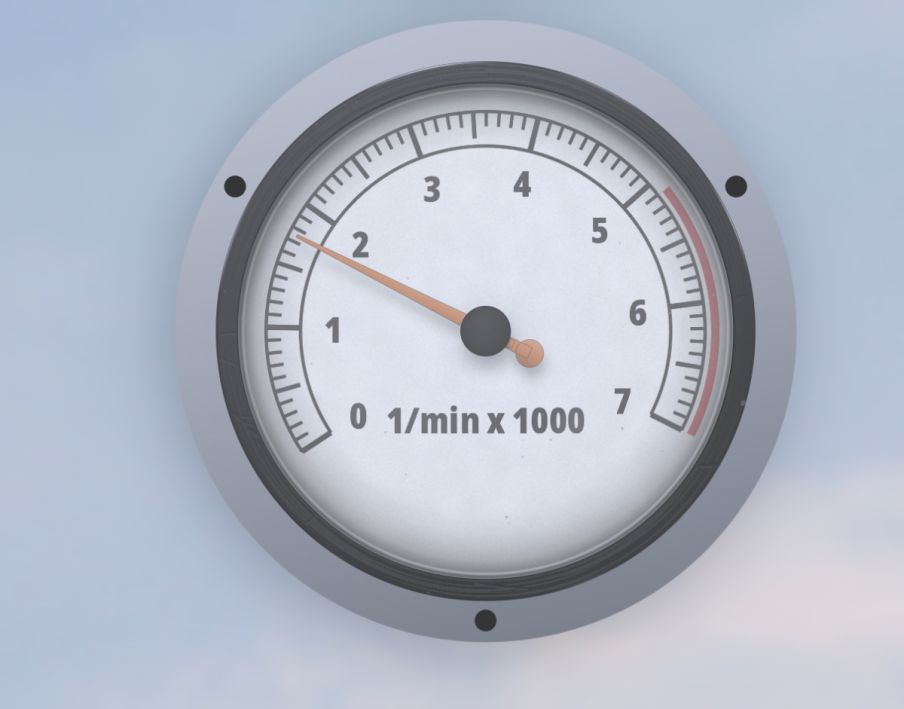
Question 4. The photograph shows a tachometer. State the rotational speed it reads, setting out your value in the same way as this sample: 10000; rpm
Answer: 1750; rpm
